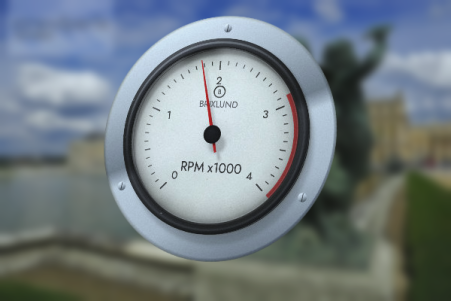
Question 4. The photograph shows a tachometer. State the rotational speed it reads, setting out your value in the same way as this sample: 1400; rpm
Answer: 1800; rpm
